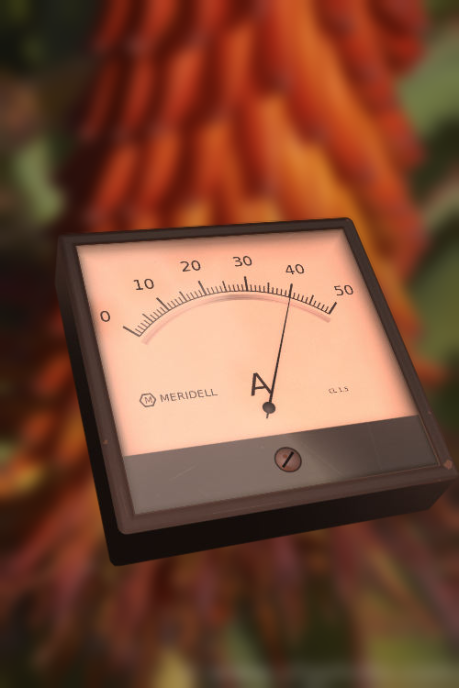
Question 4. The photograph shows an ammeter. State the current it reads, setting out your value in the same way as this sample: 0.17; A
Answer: 40; A
